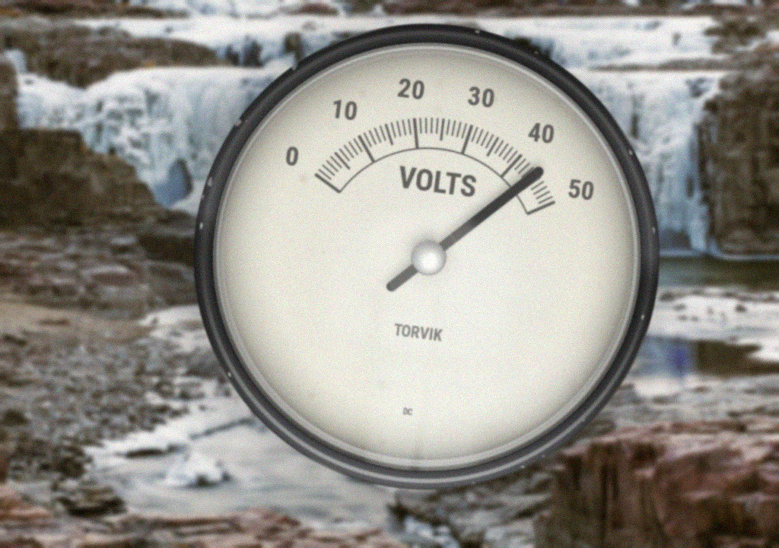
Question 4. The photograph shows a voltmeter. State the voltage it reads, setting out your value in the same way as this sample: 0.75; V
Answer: 44; V
